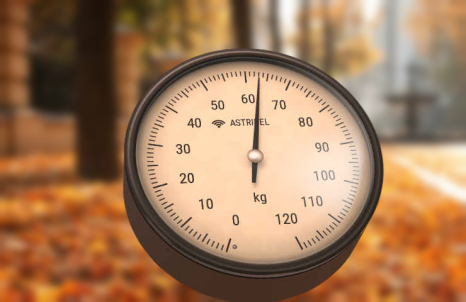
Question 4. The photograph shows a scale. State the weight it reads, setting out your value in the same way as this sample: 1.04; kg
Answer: 63; kg
